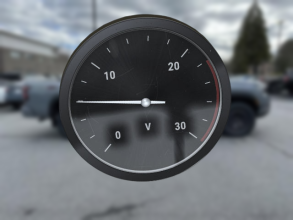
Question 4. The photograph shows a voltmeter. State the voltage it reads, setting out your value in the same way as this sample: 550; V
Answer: 6; V
